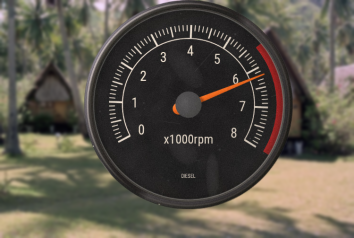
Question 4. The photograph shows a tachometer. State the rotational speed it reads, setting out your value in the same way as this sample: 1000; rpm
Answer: 6200; rpm
